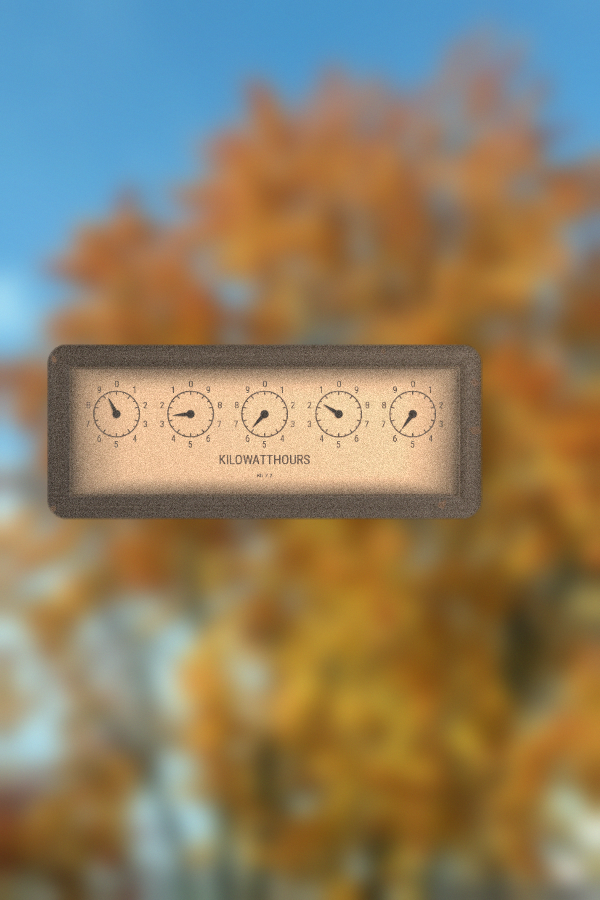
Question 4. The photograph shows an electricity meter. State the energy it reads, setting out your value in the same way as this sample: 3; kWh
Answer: 92616; kWh
